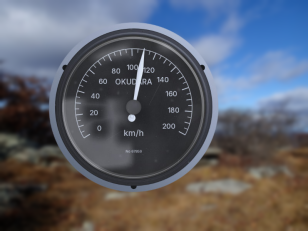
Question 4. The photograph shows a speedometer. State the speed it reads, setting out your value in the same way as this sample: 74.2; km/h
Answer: 110; km/h
